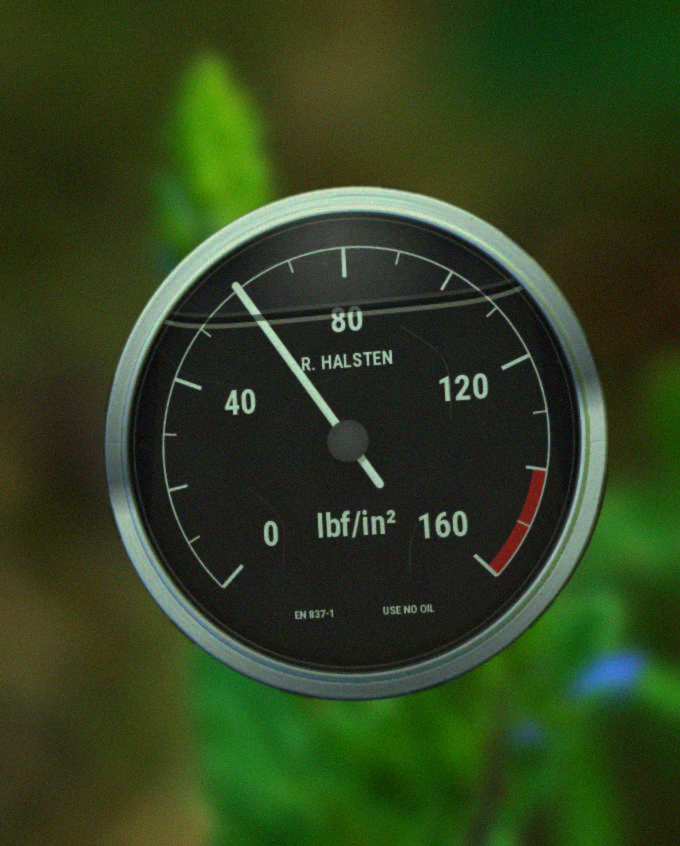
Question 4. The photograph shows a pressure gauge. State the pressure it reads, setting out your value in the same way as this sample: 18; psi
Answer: 60; psi
